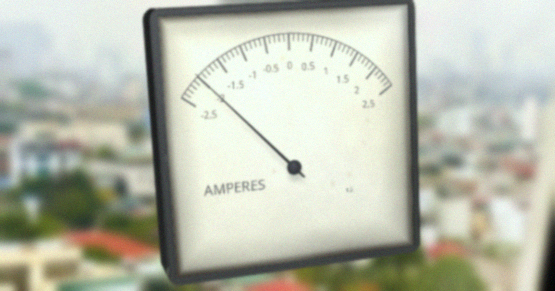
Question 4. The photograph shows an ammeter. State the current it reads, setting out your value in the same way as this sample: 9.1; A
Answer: -2; A
